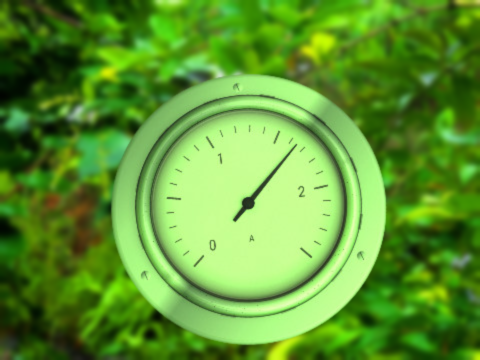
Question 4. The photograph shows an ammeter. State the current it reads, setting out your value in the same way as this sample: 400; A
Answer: 1.65; A
